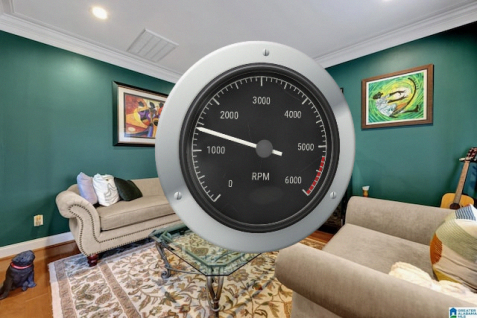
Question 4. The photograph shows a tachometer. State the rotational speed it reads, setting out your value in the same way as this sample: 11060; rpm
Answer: 1400; rpm
